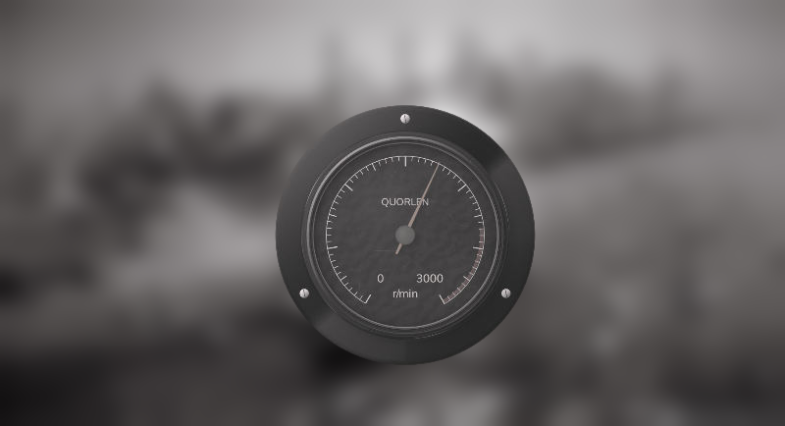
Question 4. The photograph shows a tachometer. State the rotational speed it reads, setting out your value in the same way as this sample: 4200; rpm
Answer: 1750; rpm
